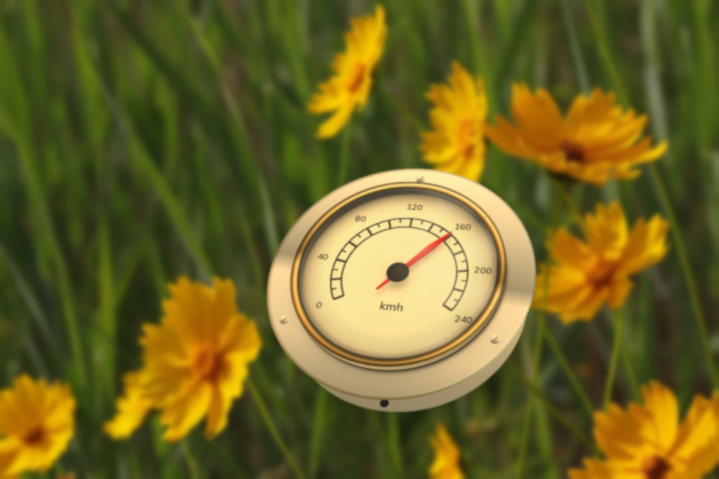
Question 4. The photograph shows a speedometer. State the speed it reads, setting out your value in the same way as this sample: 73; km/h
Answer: 160; km/h
